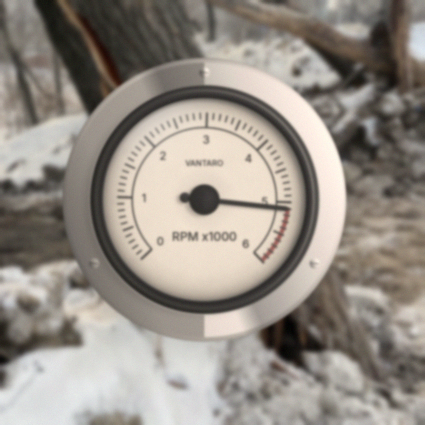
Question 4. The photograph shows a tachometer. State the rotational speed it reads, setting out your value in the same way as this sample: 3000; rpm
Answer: 5100; rpm
